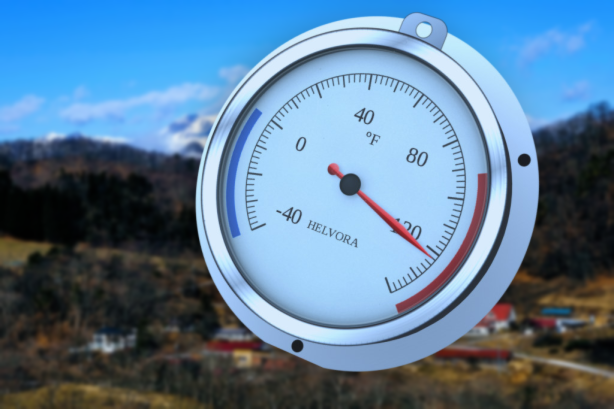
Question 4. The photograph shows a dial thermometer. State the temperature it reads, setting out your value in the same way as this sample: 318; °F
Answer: 122; °F
